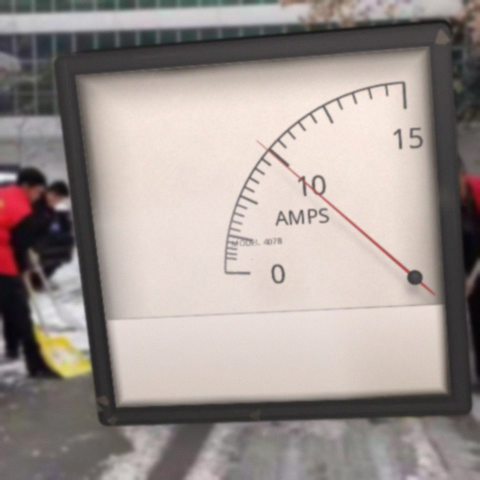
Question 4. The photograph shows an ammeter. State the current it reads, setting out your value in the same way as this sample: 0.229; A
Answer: 10; A
